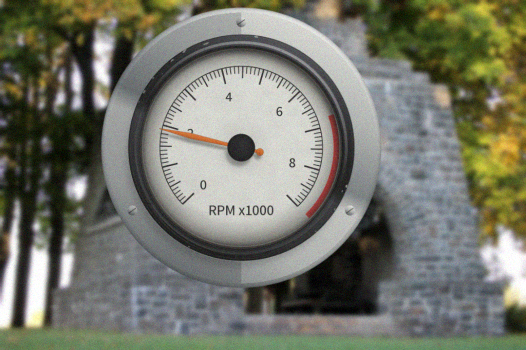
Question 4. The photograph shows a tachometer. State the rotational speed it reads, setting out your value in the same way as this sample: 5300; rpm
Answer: 1900; rpm
